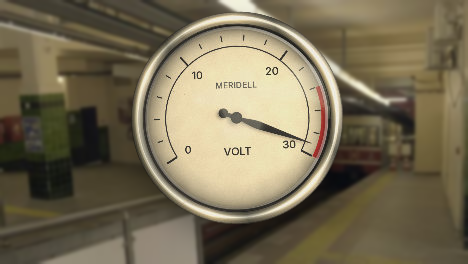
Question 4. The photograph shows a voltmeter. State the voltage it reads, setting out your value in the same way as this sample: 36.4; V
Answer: 29; V
